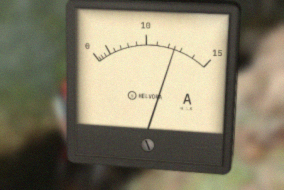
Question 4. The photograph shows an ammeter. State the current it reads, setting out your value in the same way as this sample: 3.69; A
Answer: 12.5; A
